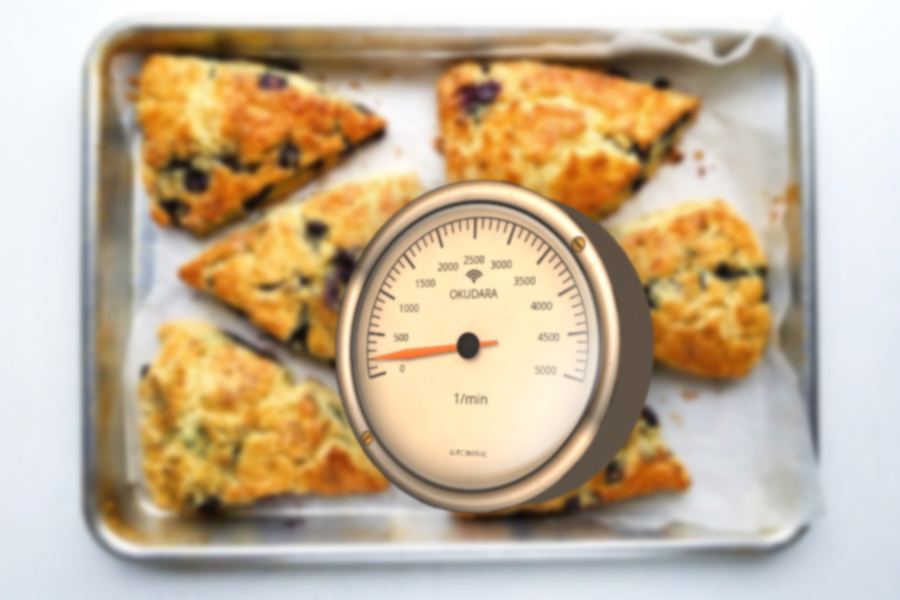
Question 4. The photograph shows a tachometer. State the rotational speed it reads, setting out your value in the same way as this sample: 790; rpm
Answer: 200; rpm
